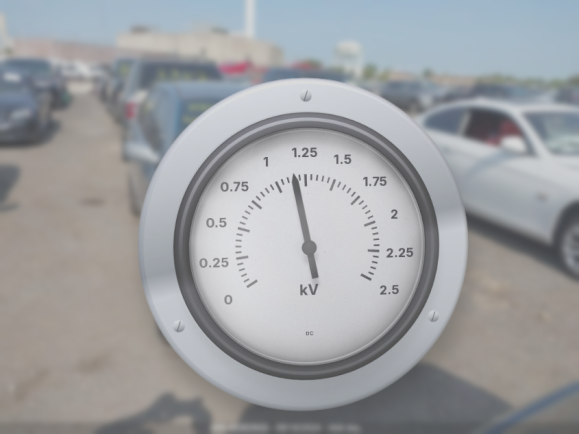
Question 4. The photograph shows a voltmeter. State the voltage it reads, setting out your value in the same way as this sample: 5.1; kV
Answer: 1.15; kV
